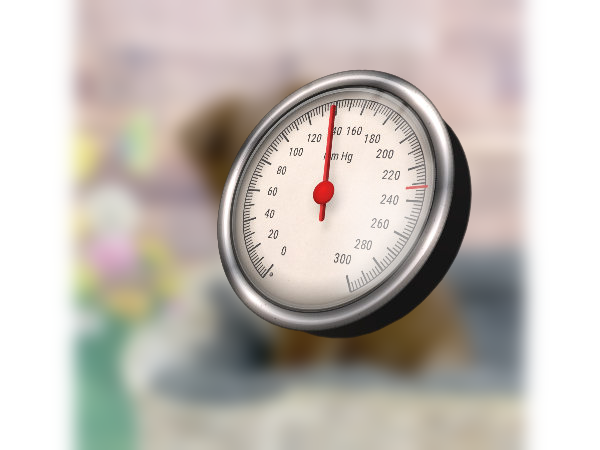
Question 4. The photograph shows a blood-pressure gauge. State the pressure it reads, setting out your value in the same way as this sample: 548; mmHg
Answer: 140; mmHg
